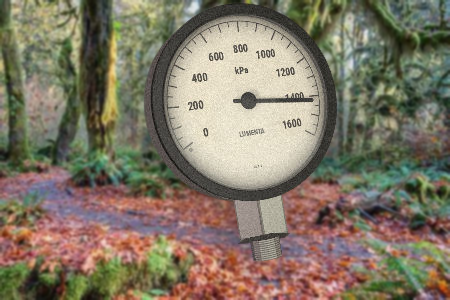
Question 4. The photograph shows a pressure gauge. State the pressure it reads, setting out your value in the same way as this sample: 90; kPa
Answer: 1425; kPa
